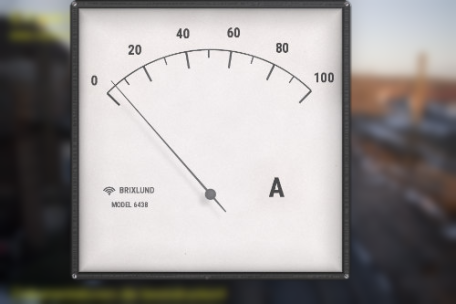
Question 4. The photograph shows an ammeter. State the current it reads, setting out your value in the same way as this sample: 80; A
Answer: 5; A
